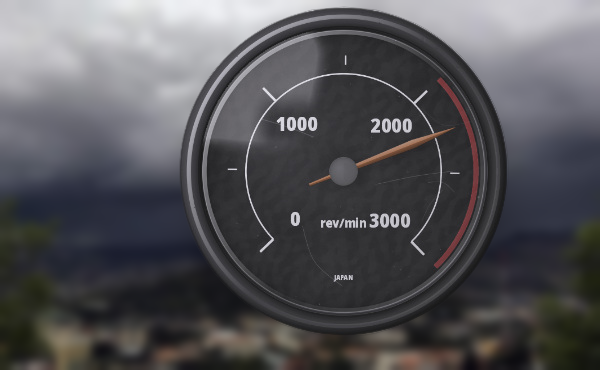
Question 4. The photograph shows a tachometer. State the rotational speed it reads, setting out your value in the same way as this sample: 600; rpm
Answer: 2250; rpm
